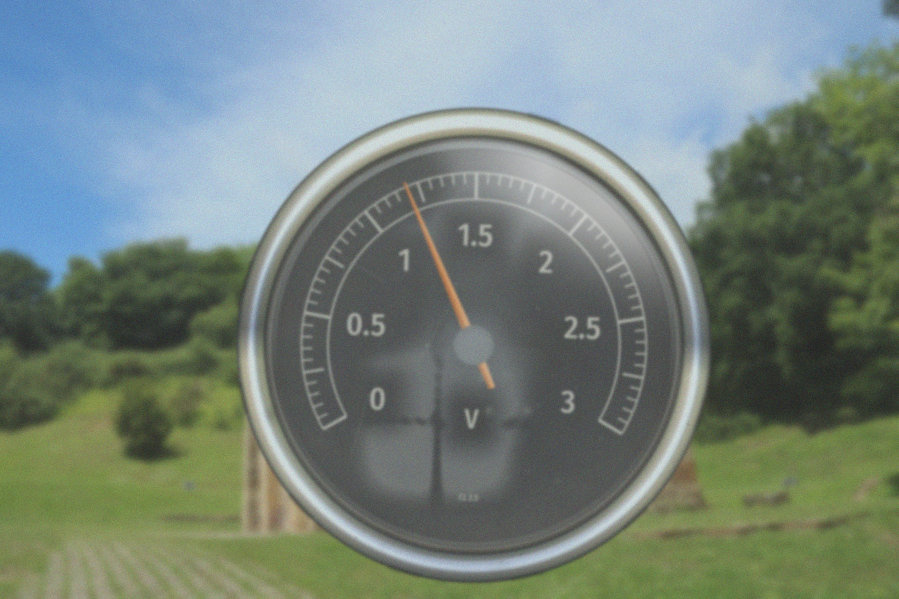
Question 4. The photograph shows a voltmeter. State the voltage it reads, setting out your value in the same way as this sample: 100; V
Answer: 1.2; V
